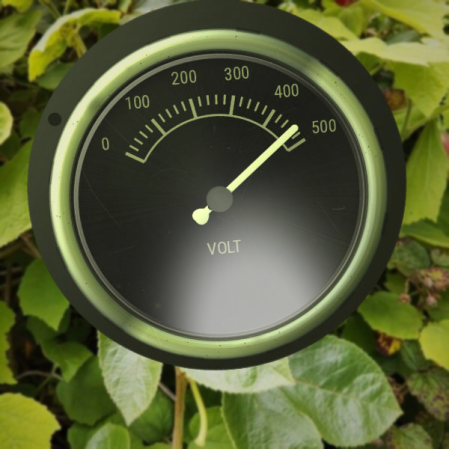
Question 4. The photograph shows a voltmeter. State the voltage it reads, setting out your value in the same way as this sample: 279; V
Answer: 460; V
